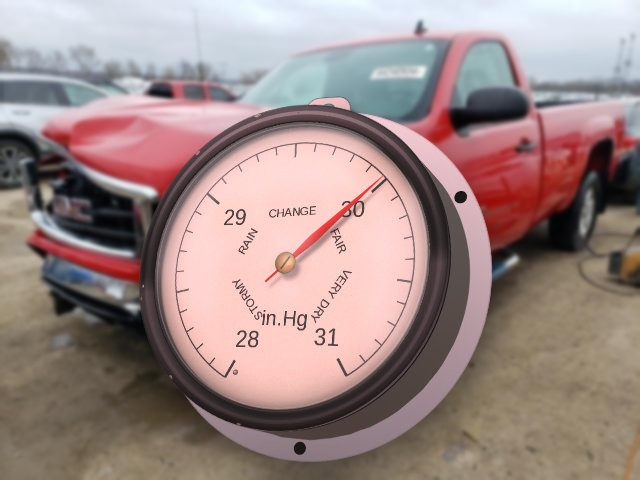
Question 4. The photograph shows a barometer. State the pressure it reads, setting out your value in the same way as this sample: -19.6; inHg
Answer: 30; inHg
